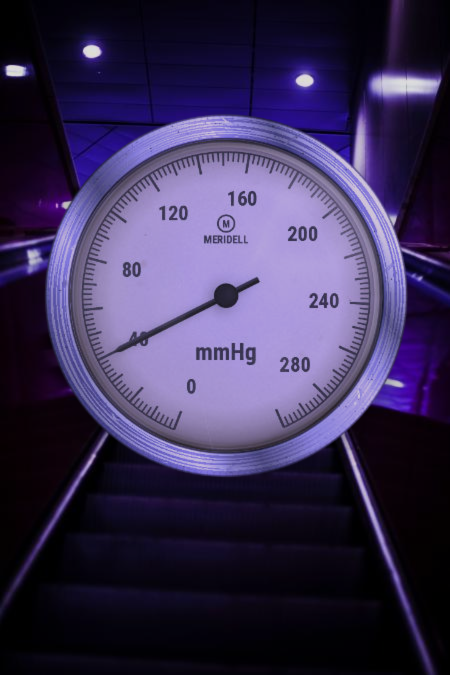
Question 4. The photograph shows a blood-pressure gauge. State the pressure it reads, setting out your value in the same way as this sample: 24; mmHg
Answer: 40; mmHg
